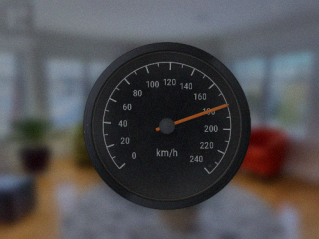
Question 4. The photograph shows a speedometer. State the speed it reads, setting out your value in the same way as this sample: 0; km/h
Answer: 180; km/h
